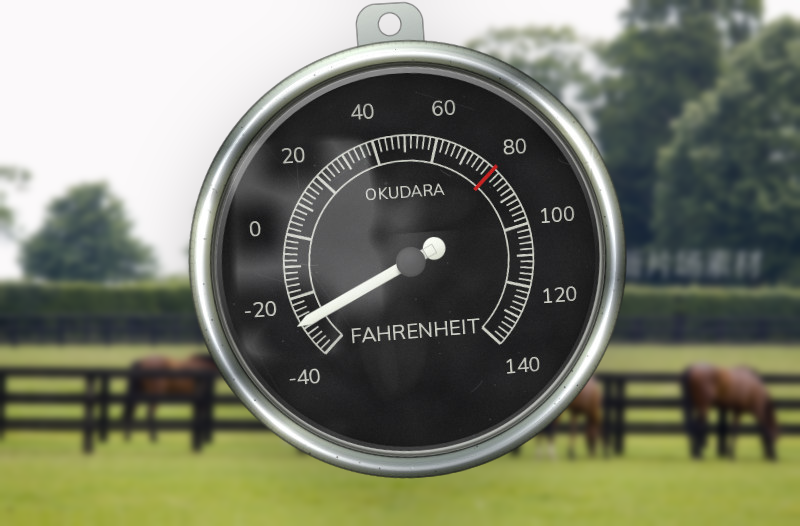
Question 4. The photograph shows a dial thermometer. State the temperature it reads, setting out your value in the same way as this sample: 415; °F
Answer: -28; °F
